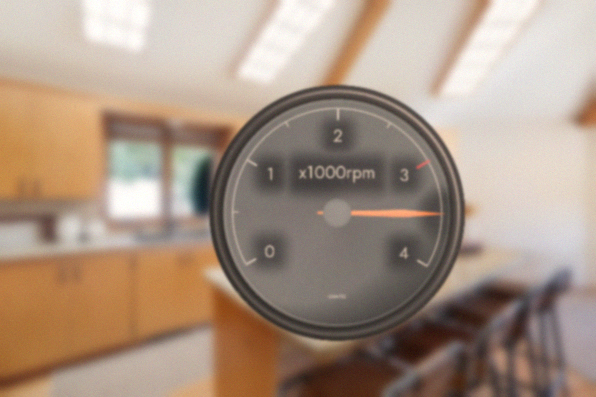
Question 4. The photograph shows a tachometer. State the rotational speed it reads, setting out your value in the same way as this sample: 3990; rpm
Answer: 3500; rpm
